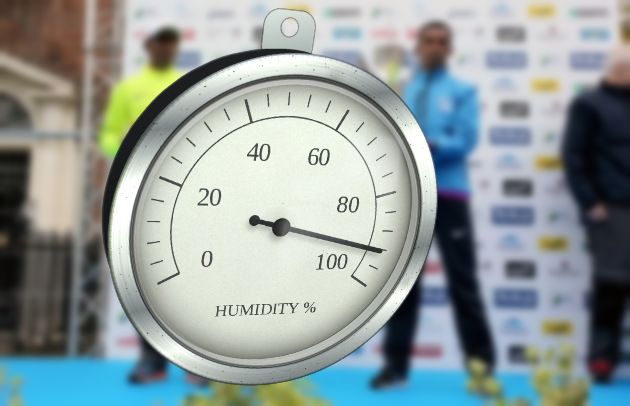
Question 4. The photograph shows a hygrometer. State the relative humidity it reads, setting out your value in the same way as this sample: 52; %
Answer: 92; %
